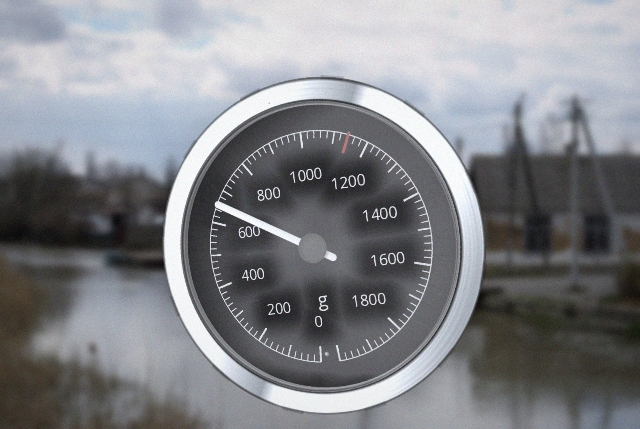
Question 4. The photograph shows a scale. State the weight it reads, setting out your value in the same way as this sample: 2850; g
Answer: 660; g
